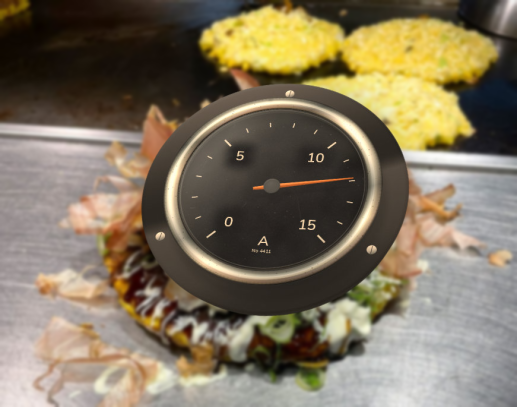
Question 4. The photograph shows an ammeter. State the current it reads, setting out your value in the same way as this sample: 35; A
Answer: 12; A
